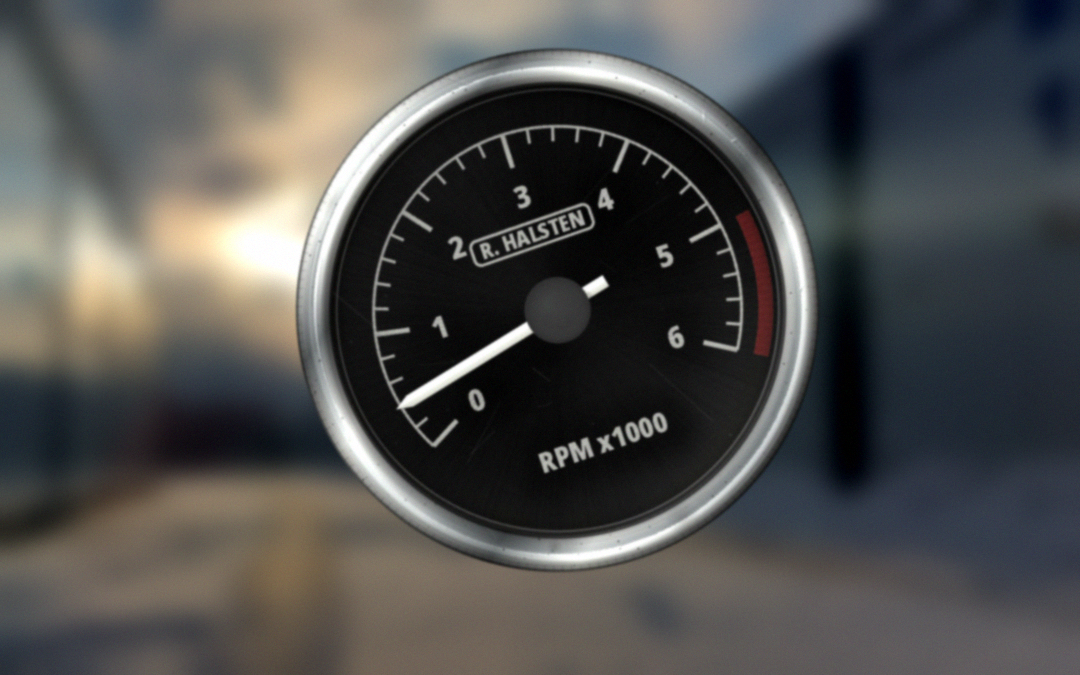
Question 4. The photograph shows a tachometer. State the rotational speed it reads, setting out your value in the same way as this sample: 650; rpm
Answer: 400; rpm
